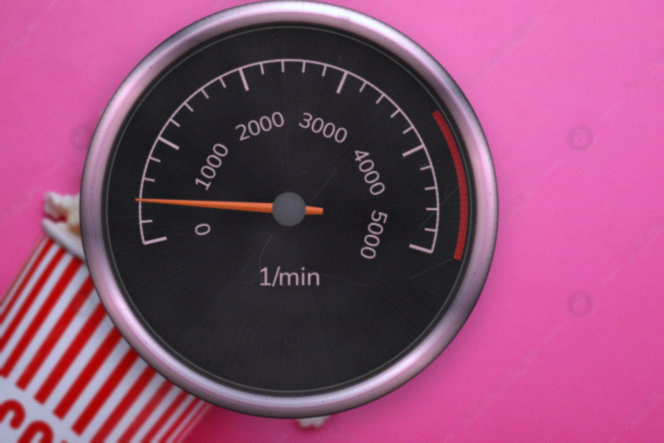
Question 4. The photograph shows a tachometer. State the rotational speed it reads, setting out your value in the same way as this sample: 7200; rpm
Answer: 400; rpm
